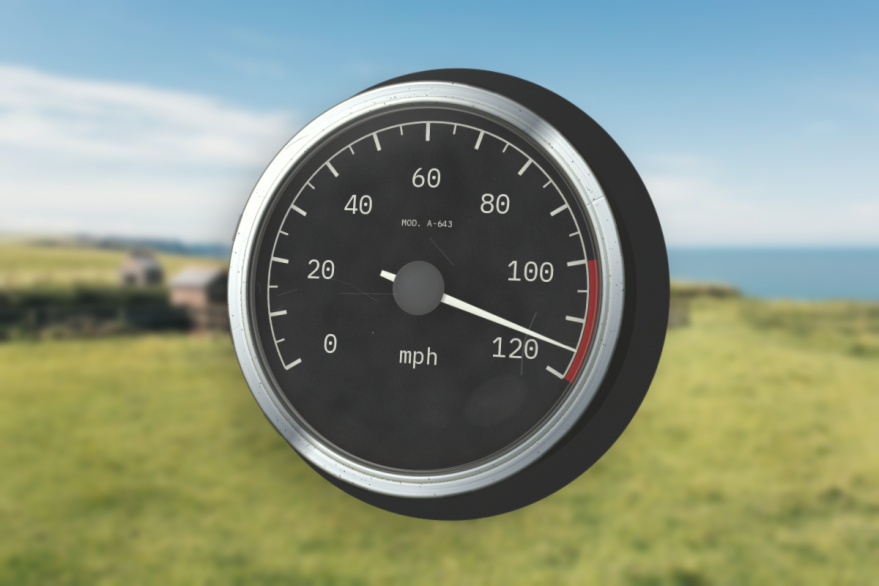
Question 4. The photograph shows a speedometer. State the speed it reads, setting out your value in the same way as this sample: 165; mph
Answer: 115; mph
